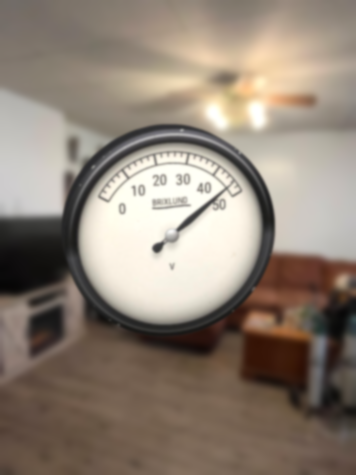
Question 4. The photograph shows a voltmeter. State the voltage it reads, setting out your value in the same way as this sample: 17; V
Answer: 46; V
